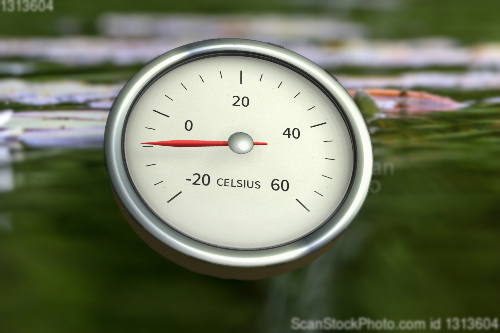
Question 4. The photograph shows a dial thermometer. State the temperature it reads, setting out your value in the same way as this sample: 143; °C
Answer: -8; °C
